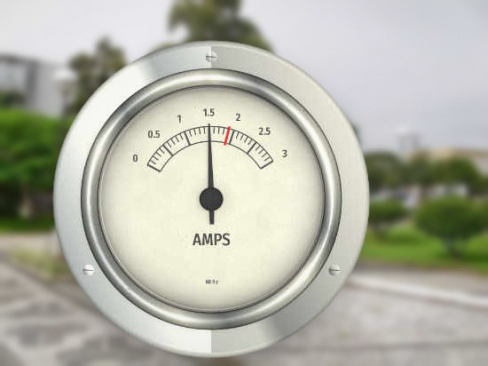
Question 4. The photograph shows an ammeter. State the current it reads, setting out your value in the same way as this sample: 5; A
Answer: 1.5; A
